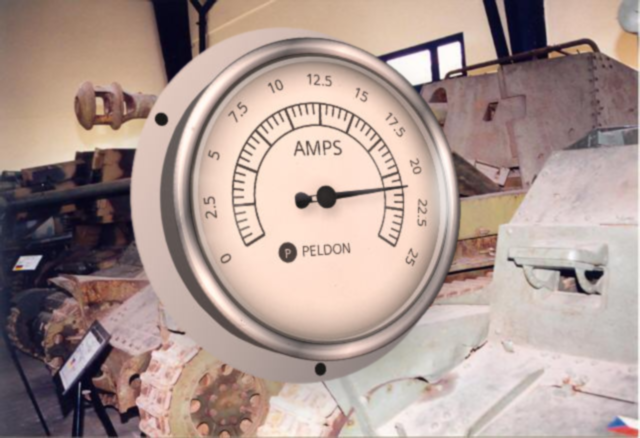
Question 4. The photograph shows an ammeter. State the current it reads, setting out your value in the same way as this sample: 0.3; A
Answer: 21; A
